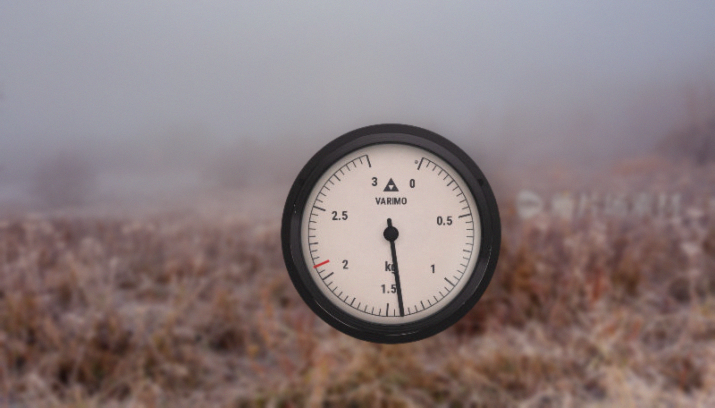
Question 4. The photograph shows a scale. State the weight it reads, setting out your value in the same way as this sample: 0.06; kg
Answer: 1.4; kg
